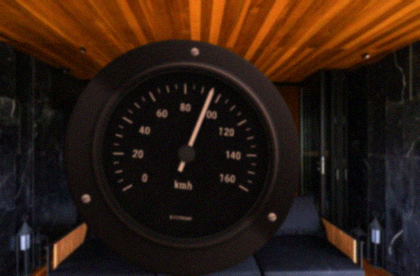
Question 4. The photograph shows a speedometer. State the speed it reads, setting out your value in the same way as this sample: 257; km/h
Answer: 95; km/h
